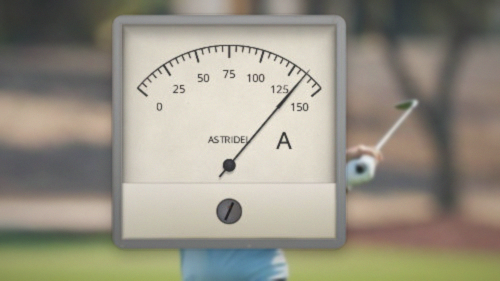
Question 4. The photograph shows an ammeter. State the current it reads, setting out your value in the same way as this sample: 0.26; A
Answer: 135; A
